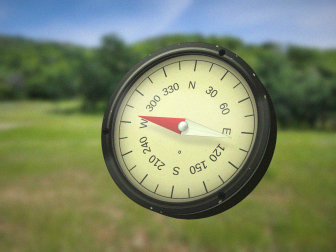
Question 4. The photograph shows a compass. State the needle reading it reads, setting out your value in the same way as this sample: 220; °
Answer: 277.5; °
